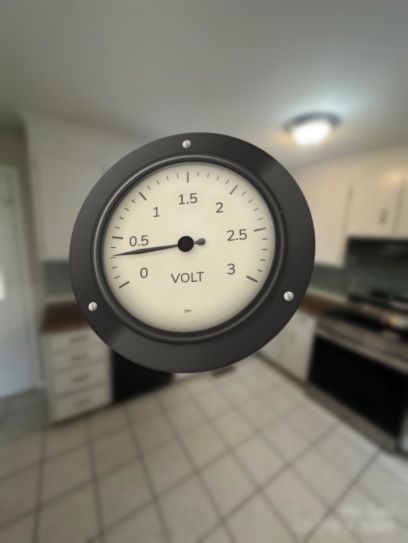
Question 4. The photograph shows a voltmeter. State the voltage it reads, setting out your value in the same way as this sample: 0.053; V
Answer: 0.3; V
